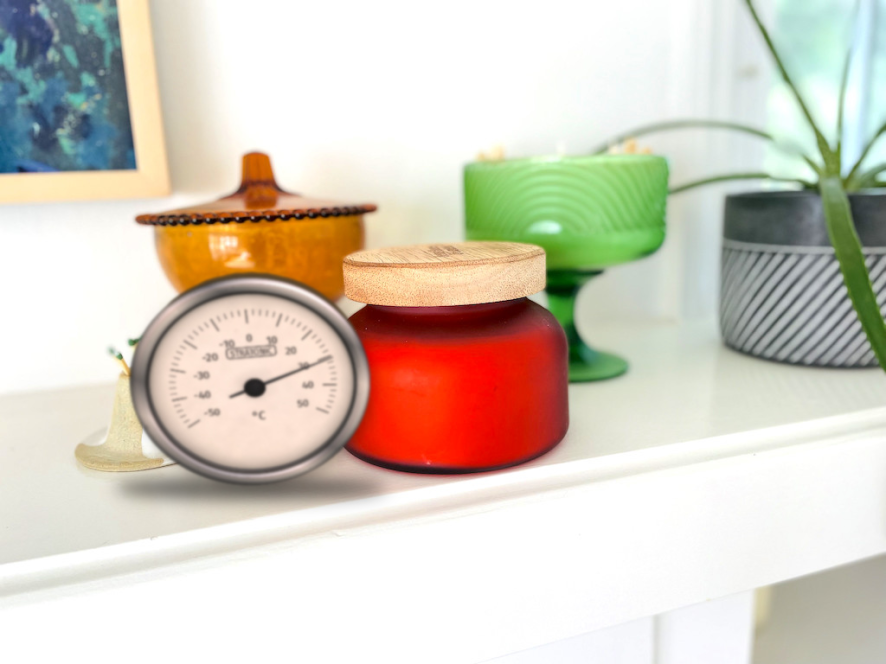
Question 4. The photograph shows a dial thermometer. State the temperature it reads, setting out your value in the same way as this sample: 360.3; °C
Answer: 30; °C
